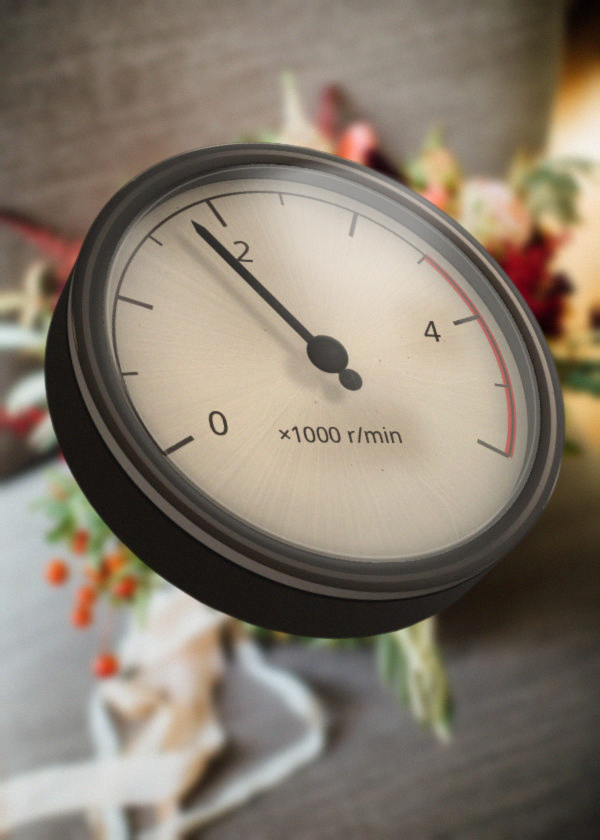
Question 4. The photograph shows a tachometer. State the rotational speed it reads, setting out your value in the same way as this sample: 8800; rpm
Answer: 1750; rpm
